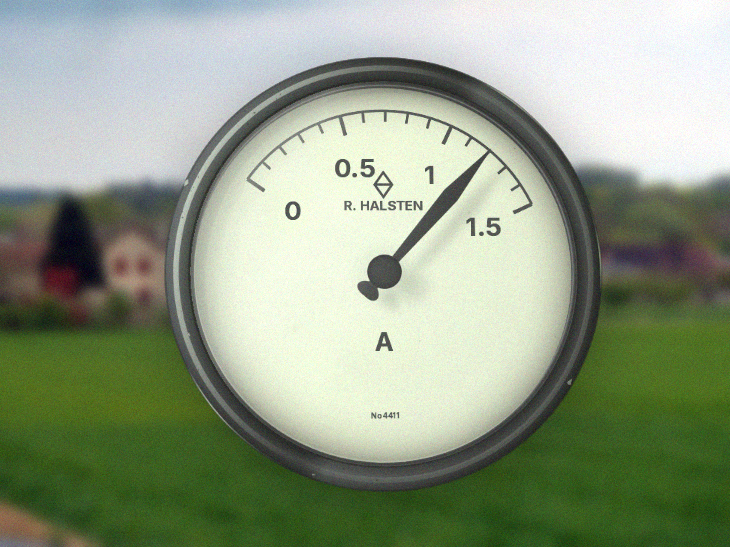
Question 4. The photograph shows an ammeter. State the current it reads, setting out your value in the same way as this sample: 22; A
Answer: 1.2; A
